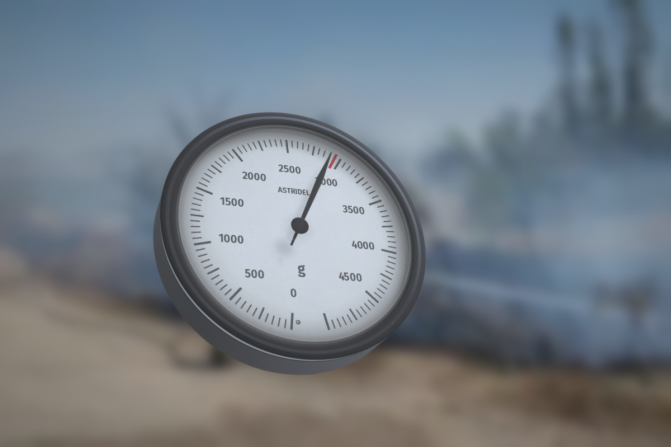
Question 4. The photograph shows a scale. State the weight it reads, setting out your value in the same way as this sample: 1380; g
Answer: 2900; g
